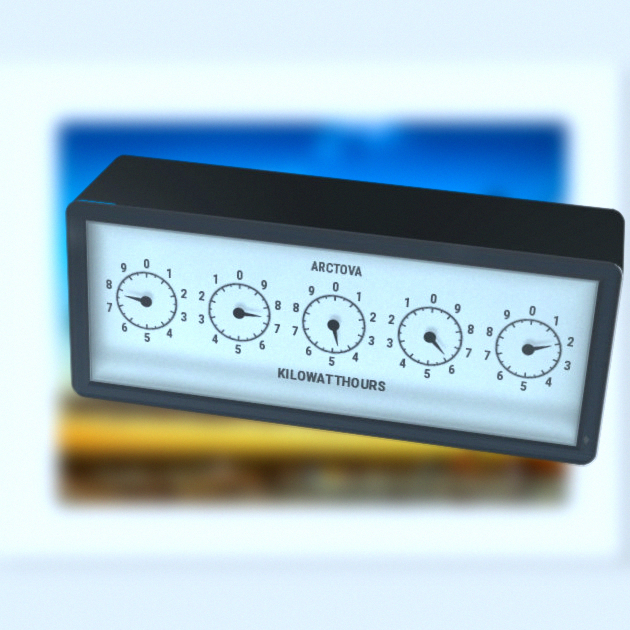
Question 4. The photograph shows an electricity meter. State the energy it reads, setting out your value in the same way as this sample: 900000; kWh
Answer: 77462; kWh
